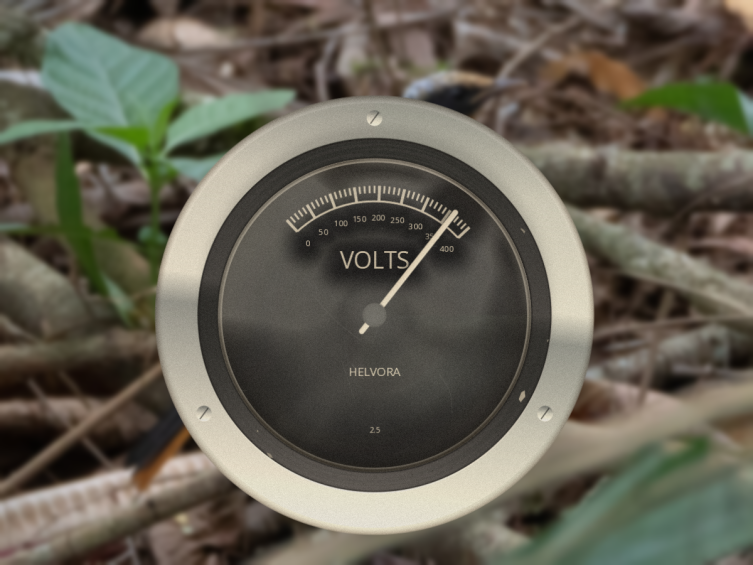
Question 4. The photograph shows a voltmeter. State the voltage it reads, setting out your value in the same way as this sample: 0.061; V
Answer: 360; V
